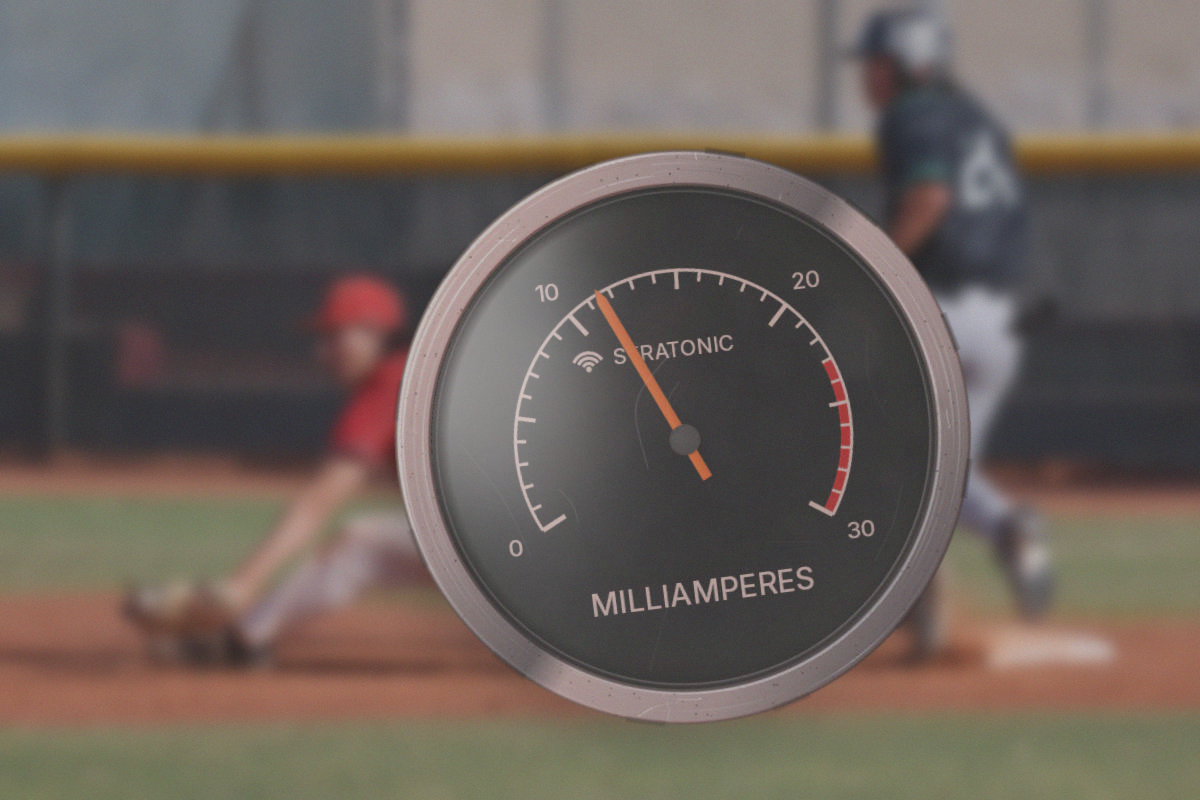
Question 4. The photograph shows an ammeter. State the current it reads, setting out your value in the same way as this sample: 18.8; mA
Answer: 11.5; mA
